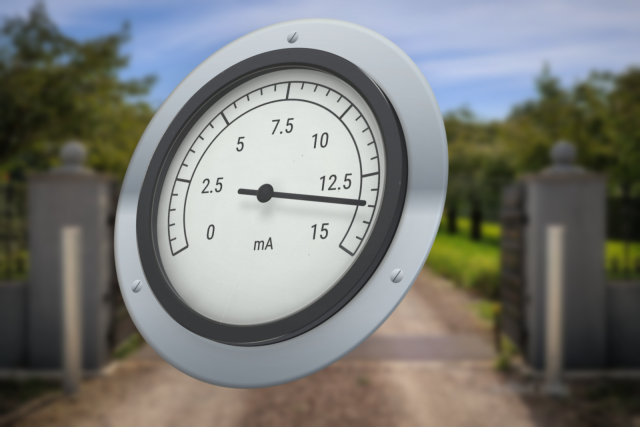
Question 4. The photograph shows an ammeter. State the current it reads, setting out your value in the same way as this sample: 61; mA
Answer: 13.5; mA
